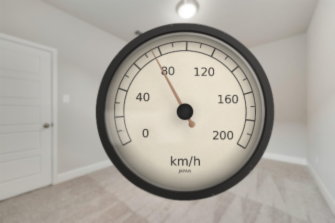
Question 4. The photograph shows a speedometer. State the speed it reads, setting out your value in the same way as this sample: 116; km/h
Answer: 75; km/h
